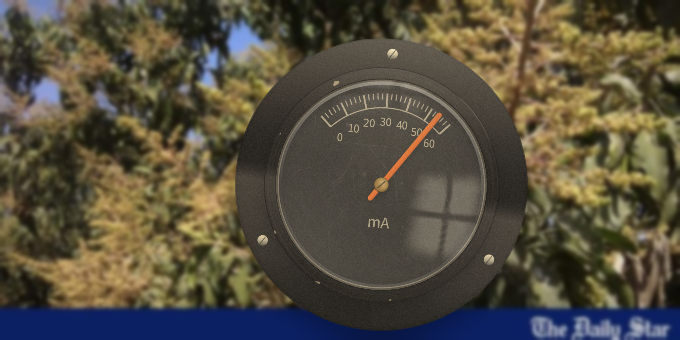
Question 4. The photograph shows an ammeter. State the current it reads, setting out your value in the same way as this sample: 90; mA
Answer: 54; mA
